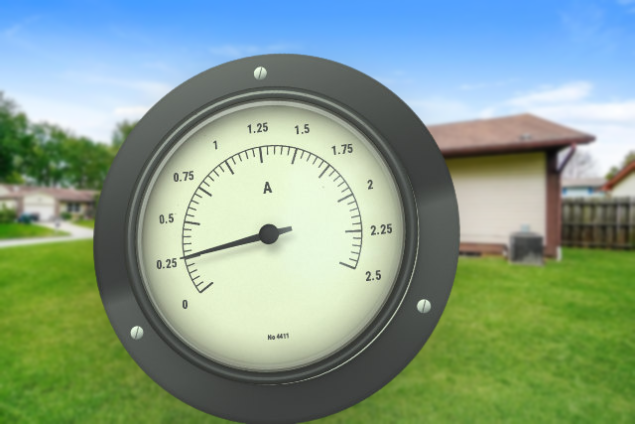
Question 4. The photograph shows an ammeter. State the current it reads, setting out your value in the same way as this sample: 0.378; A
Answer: 0.25; A
